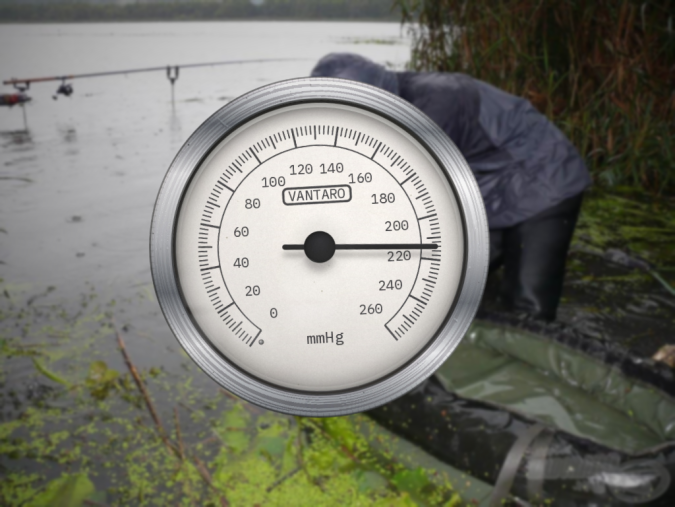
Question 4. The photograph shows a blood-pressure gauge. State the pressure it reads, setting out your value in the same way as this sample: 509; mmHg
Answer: 214; mmHg
